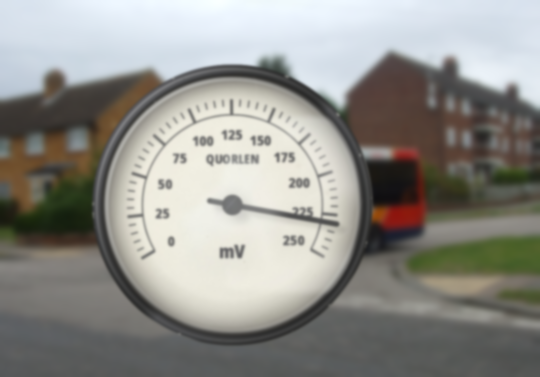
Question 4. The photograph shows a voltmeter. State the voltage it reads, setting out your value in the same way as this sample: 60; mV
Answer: 230; mV
